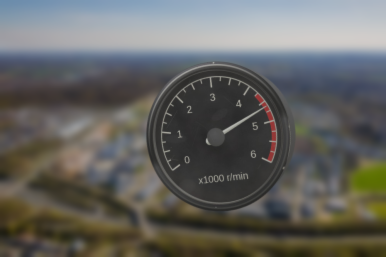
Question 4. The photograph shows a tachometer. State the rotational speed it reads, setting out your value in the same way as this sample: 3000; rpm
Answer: 4625; rpm
